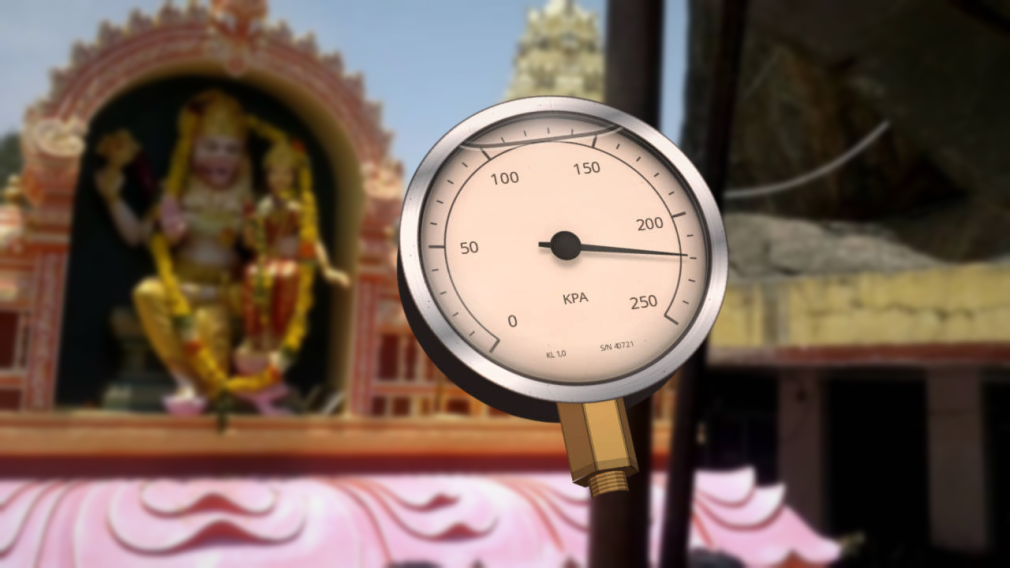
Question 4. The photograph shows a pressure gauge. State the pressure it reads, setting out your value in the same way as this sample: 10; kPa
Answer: 220; kPa
